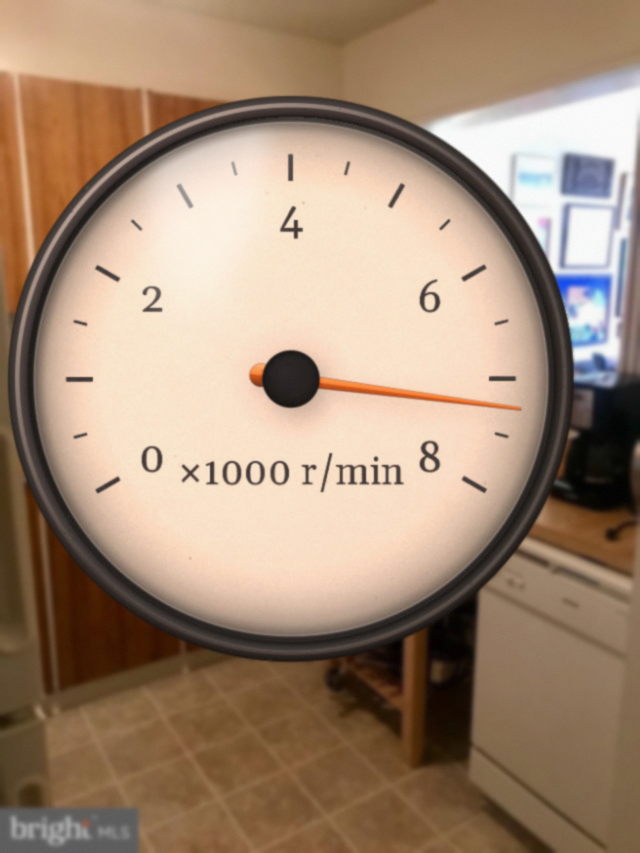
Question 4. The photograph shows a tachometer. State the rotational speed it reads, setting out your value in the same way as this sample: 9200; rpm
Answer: 7250; rpm
